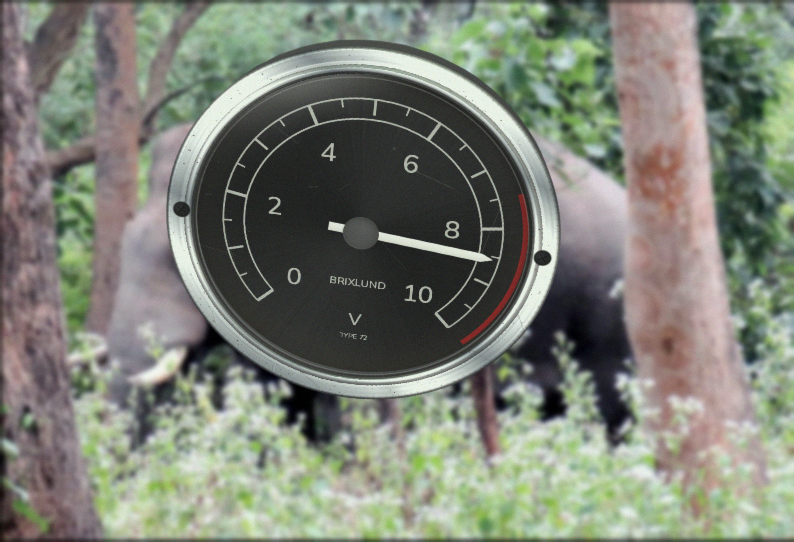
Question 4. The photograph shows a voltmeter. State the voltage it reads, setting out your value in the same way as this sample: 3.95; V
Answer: 8.5; V
